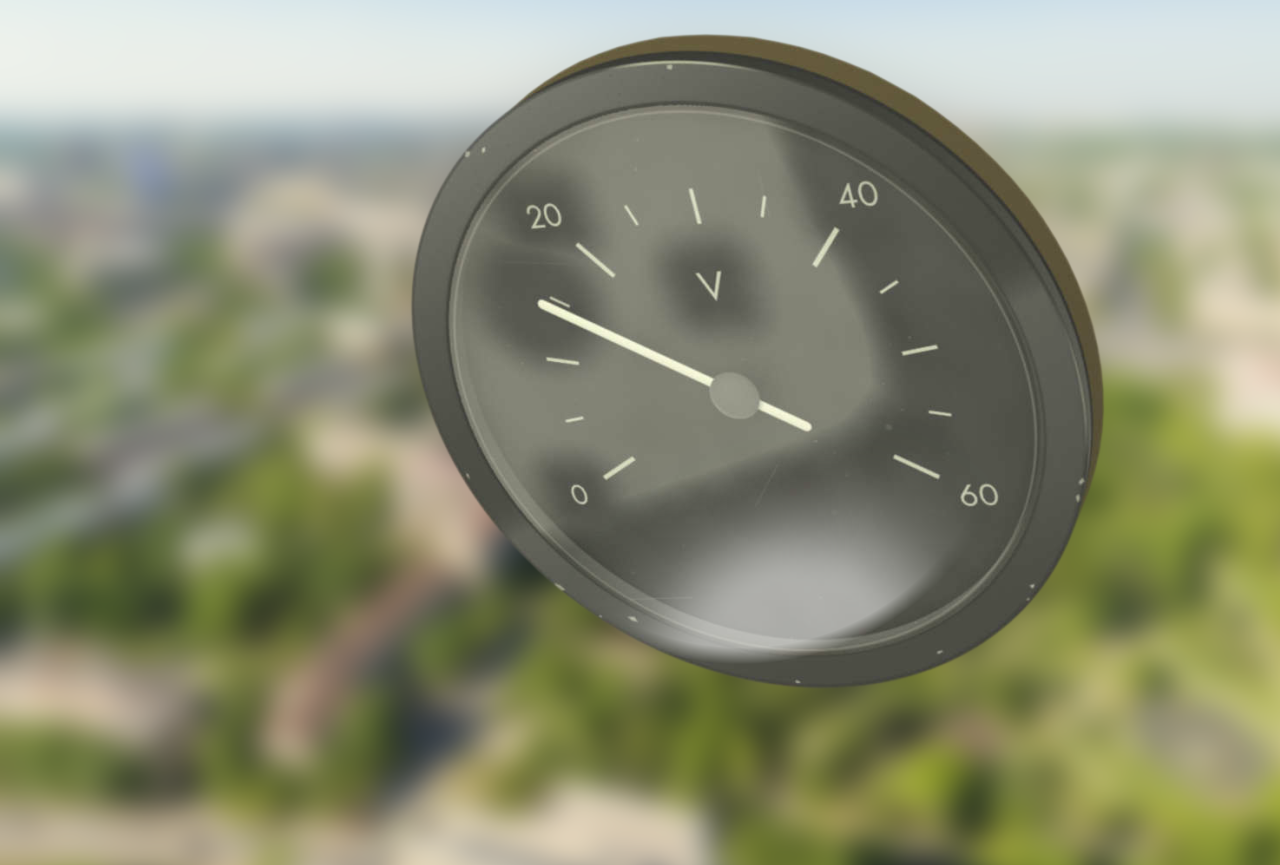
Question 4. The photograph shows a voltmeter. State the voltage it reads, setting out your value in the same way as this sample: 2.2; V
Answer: 15; V
